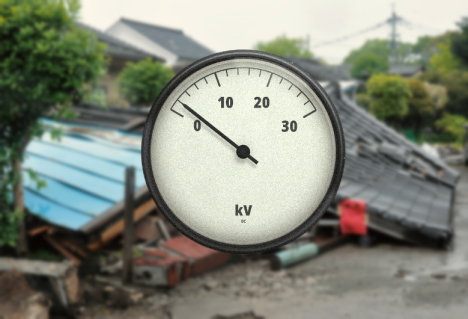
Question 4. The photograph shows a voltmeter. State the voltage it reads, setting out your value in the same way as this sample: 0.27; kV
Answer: 2; kV
